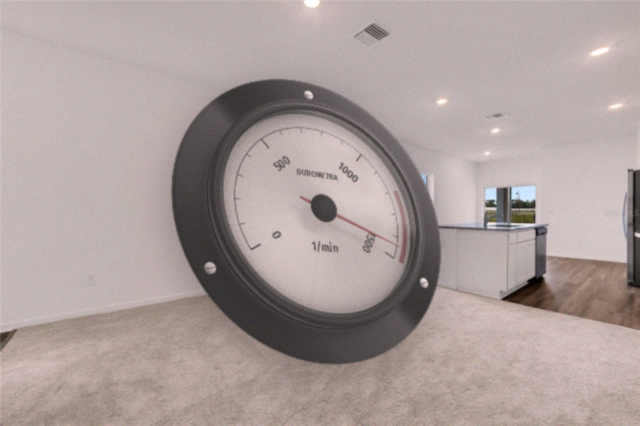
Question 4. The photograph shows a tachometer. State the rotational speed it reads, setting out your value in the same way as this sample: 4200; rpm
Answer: 1450; rpm
